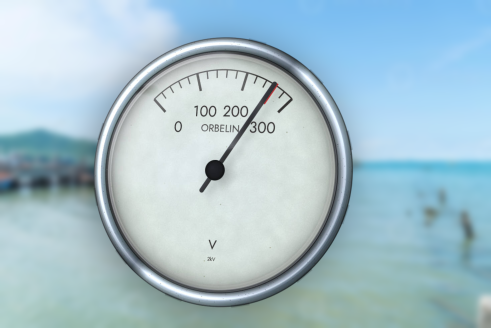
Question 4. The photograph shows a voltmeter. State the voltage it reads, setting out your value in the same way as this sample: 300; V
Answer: 260; V
